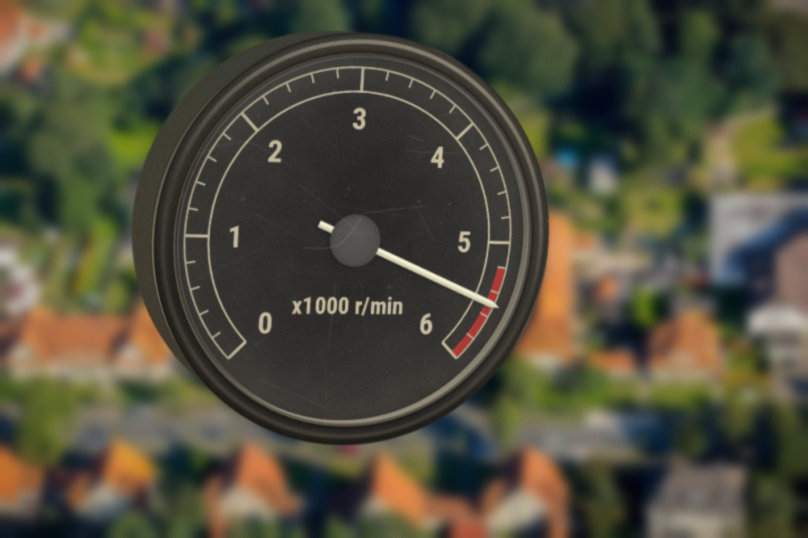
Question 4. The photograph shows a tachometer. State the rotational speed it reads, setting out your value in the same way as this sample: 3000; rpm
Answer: 5500; rpm
